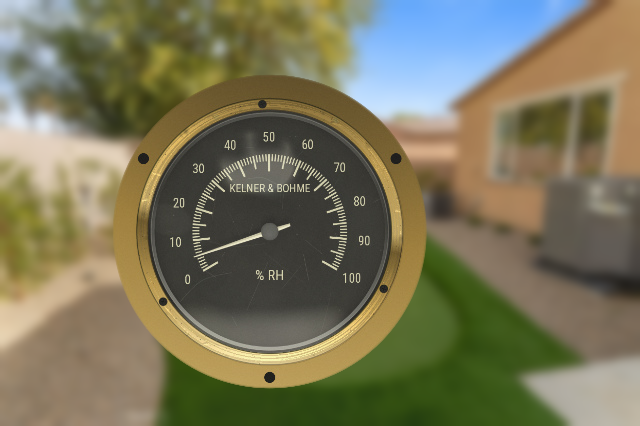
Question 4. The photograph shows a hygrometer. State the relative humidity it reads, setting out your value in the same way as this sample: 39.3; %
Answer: 5; %
